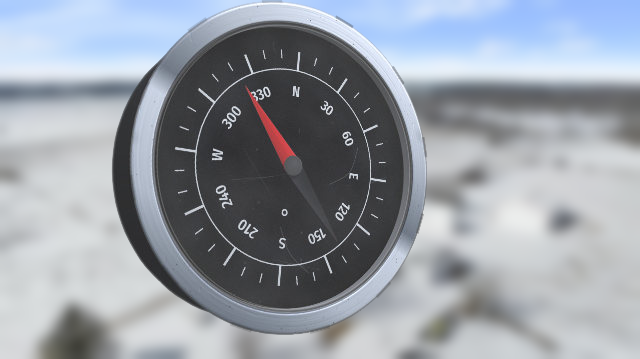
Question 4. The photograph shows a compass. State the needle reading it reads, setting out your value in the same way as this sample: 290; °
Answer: 320; °
